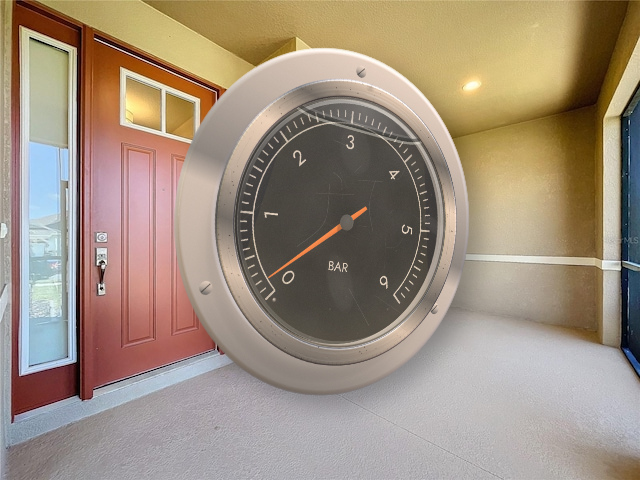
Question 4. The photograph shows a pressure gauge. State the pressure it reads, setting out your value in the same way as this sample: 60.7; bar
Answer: 0.2; bar
